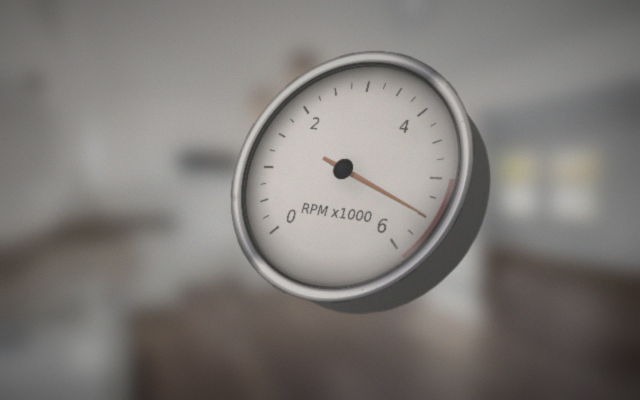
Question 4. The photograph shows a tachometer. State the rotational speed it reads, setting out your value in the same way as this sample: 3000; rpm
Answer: 5500; rpm
